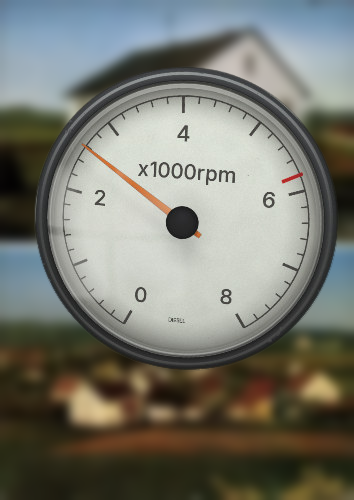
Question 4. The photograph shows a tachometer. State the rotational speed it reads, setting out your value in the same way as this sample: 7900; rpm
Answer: 2600; rpm
